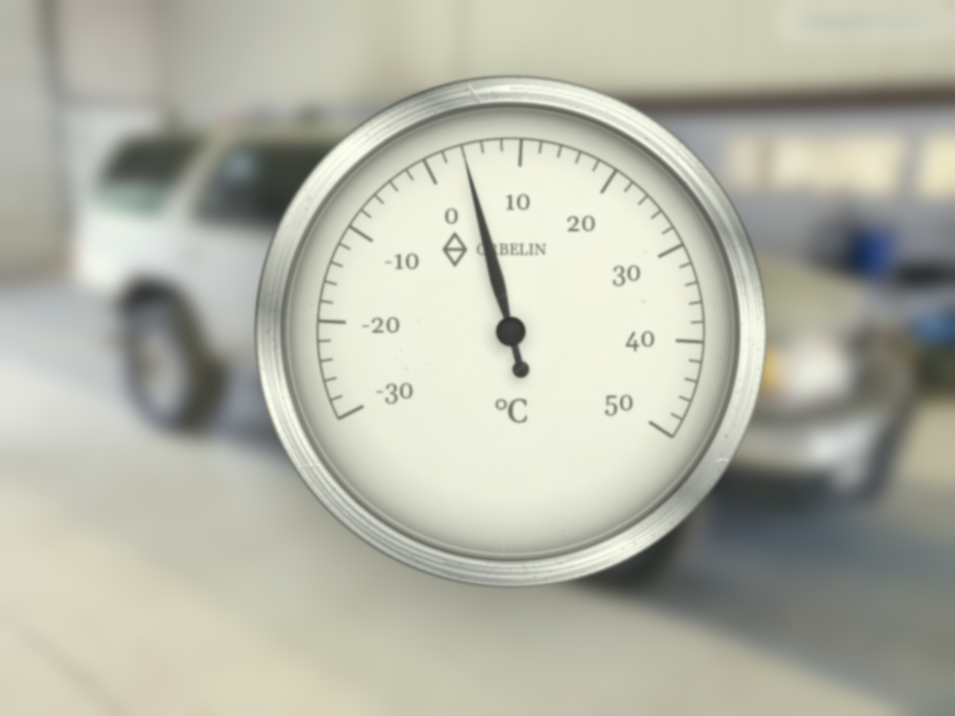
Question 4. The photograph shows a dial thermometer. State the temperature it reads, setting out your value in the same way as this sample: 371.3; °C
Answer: 4; °C
